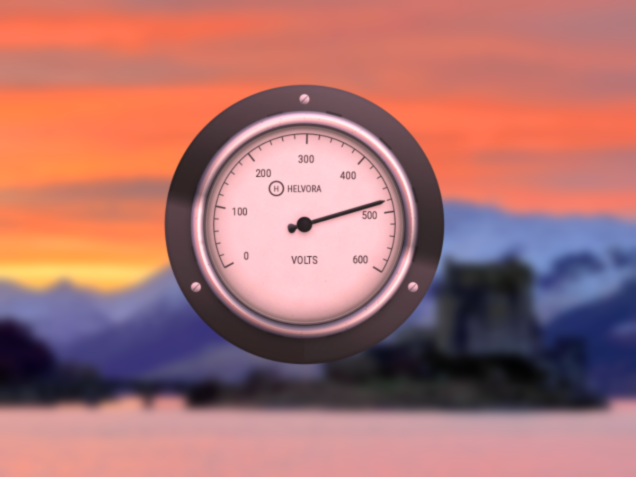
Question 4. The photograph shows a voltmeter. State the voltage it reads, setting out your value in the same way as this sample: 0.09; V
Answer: 480; V
